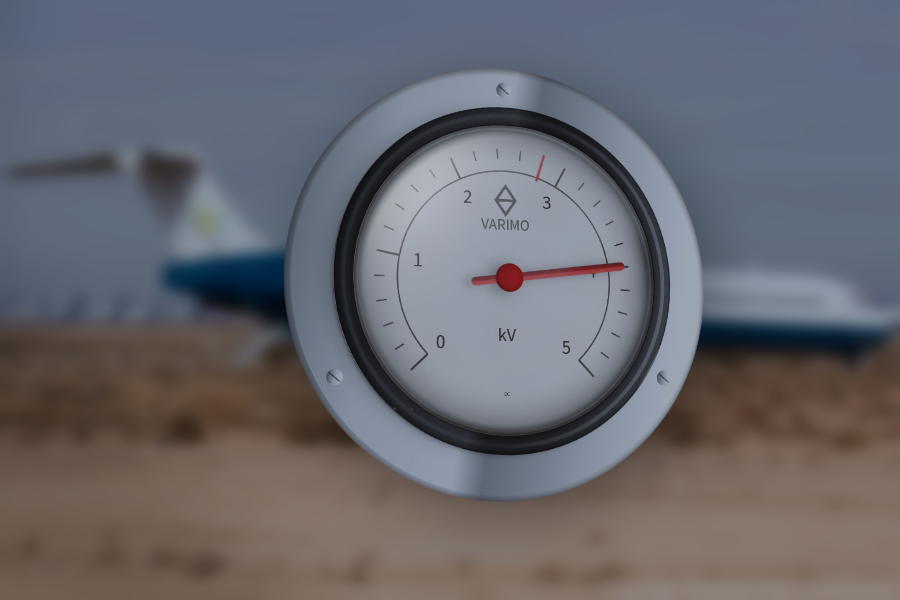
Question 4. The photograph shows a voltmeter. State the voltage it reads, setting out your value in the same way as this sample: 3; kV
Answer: 4; kV
